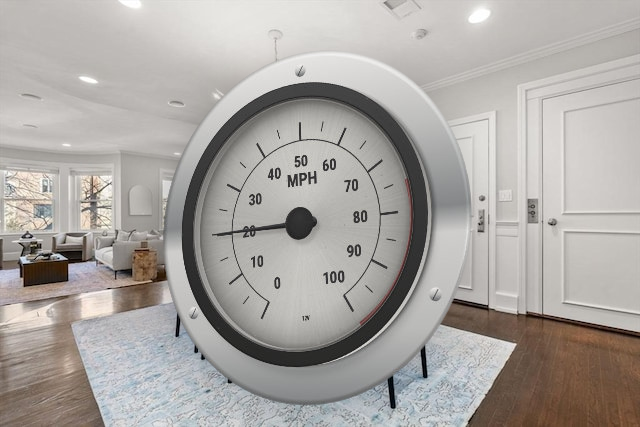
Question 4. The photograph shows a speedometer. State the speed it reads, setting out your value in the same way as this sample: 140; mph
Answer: 20; mph
